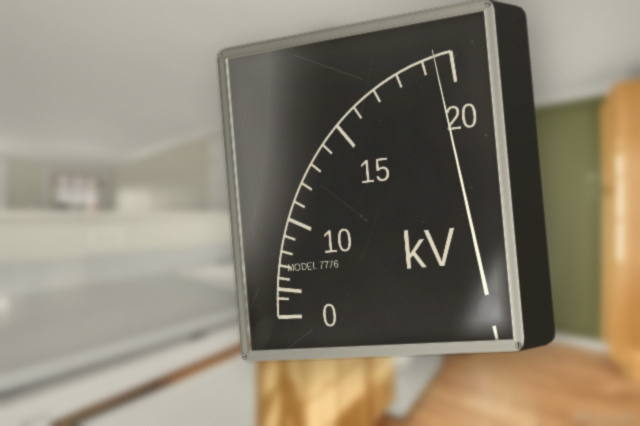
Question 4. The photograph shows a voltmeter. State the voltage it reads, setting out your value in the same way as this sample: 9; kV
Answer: 19.5; kV
